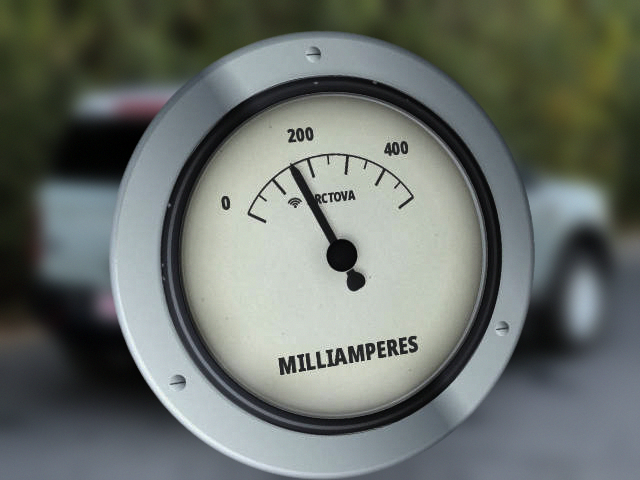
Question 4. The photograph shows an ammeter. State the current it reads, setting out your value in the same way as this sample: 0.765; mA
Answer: 150; mA
